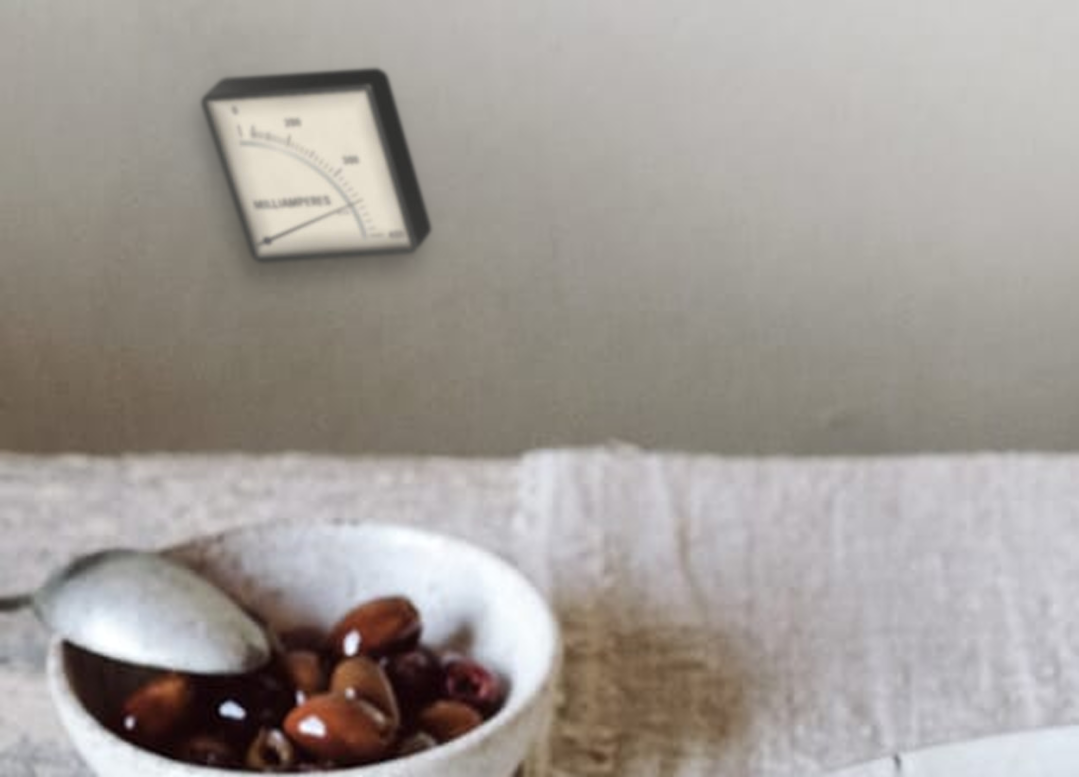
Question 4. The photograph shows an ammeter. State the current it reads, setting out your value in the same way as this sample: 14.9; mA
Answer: 350; mA
